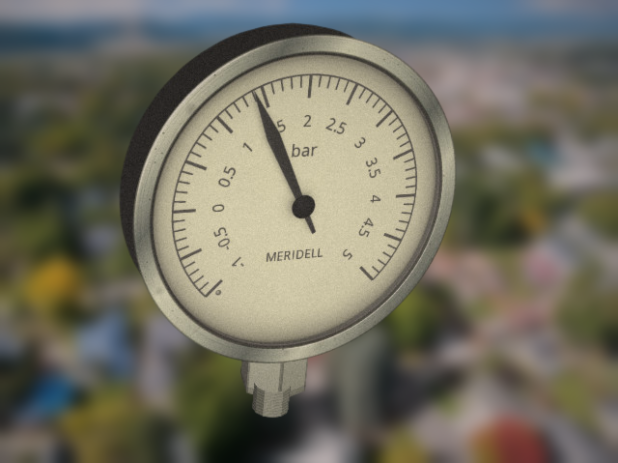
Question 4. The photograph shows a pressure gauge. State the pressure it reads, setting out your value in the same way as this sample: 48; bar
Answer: 1.4; bar
